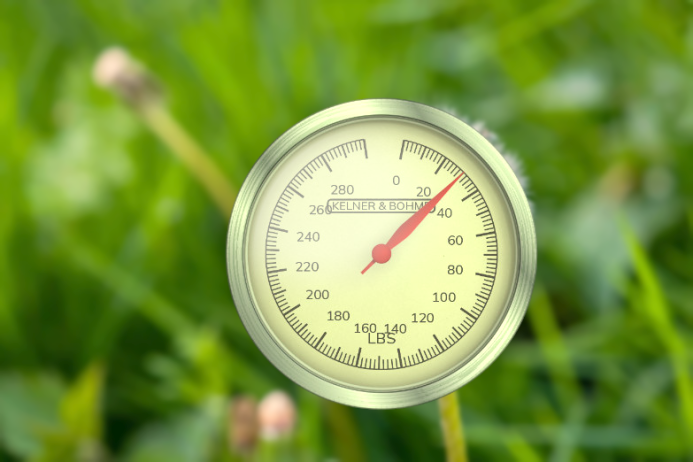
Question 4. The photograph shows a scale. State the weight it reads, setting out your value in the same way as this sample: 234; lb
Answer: 30; lb
